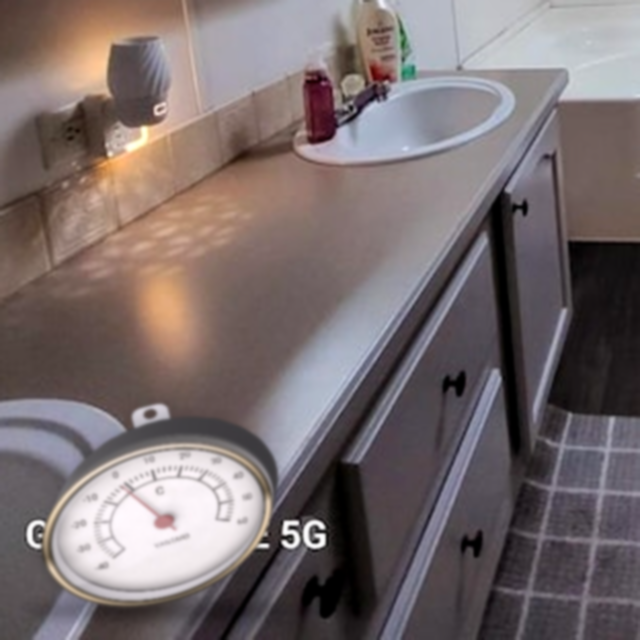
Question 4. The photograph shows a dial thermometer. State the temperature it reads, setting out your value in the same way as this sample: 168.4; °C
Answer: 0; °C
